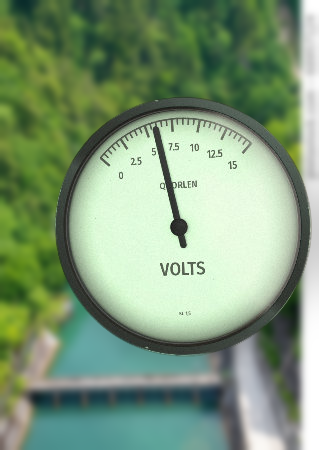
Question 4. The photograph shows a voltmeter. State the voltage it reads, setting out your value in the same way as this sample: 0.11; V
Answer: 6; V
